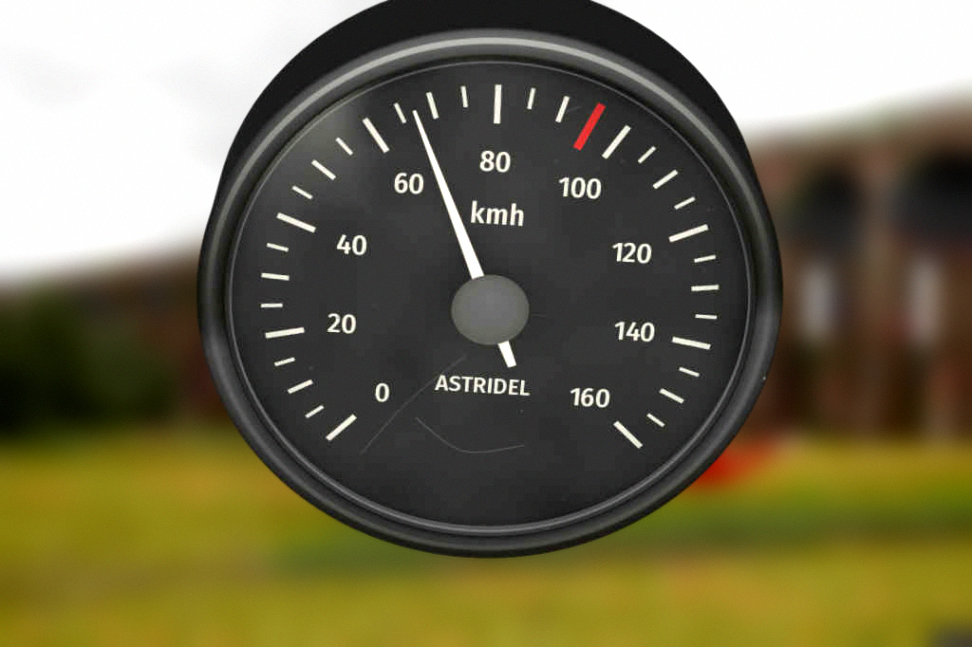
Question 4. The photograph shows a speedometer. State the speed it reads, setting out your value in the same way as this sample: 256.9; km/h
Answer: 67.5; km/h
